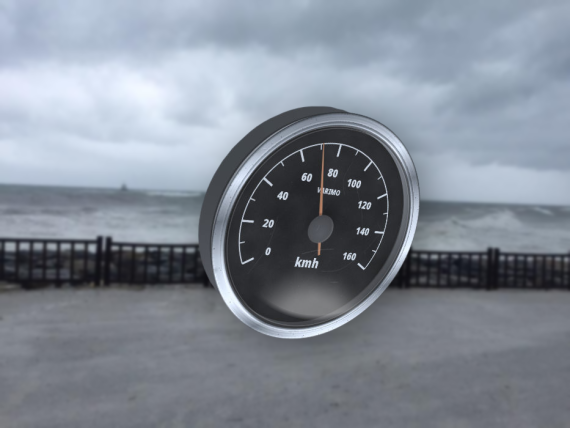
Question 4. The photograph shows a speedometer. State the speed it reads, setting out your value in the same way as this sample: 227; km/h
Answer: 70; km/h
